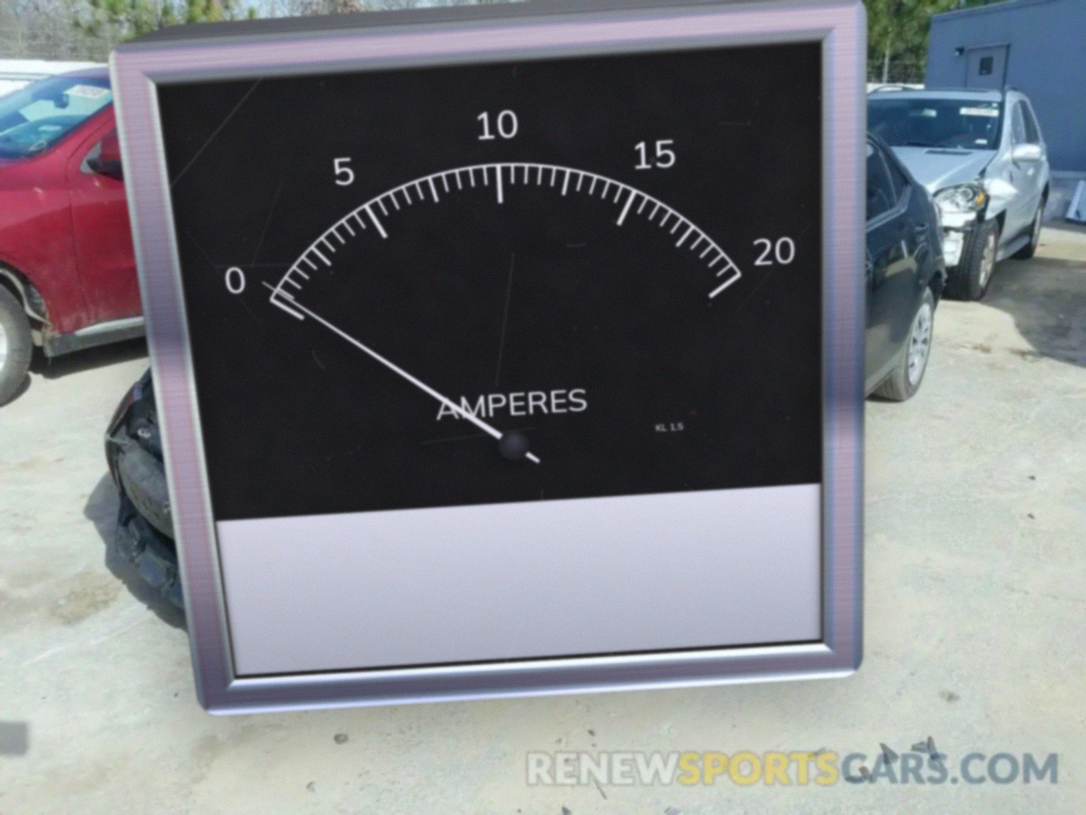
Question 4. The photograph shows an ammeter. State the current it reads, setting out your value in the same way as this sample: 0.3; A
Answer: 0.5; A
